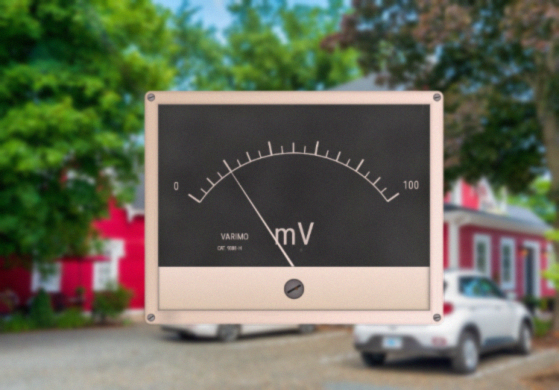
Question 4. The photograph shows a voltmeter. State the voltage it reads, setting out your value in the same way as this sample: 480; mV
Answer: 20; mV
